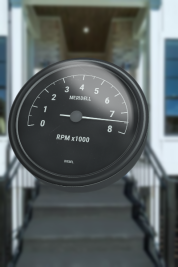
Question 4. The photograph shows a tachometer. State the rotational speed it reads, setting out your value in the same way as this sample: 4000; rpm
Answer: 7500; rpm
